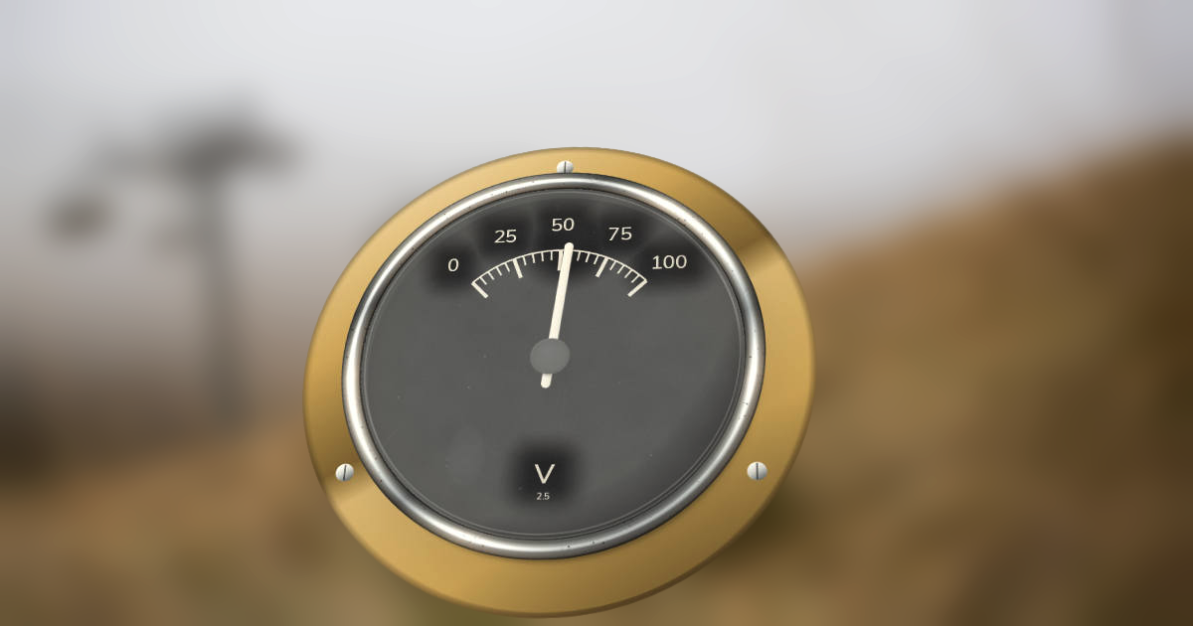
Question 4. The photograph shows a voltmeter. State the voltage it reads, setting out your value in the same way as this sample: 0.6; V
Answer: 55; V
